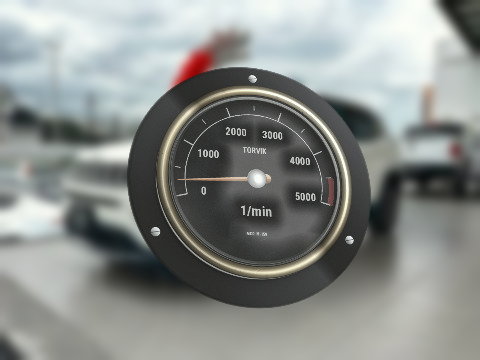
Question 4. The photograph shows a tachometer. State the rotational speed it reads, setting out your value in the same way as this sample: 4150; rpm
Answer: 250; rpm
